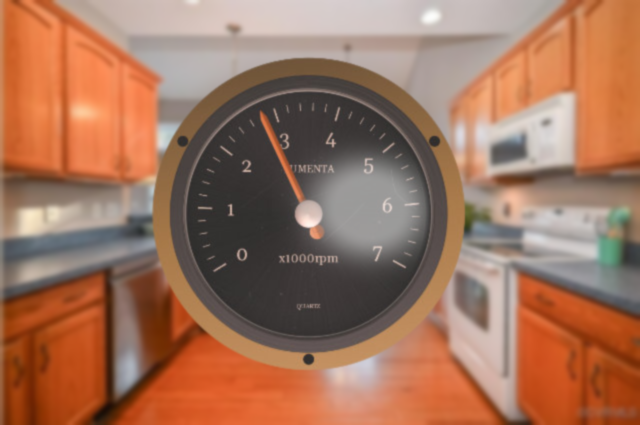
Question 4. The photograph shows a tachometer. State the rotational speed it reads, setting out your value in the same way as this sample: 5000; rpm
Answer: 2800; rpm
